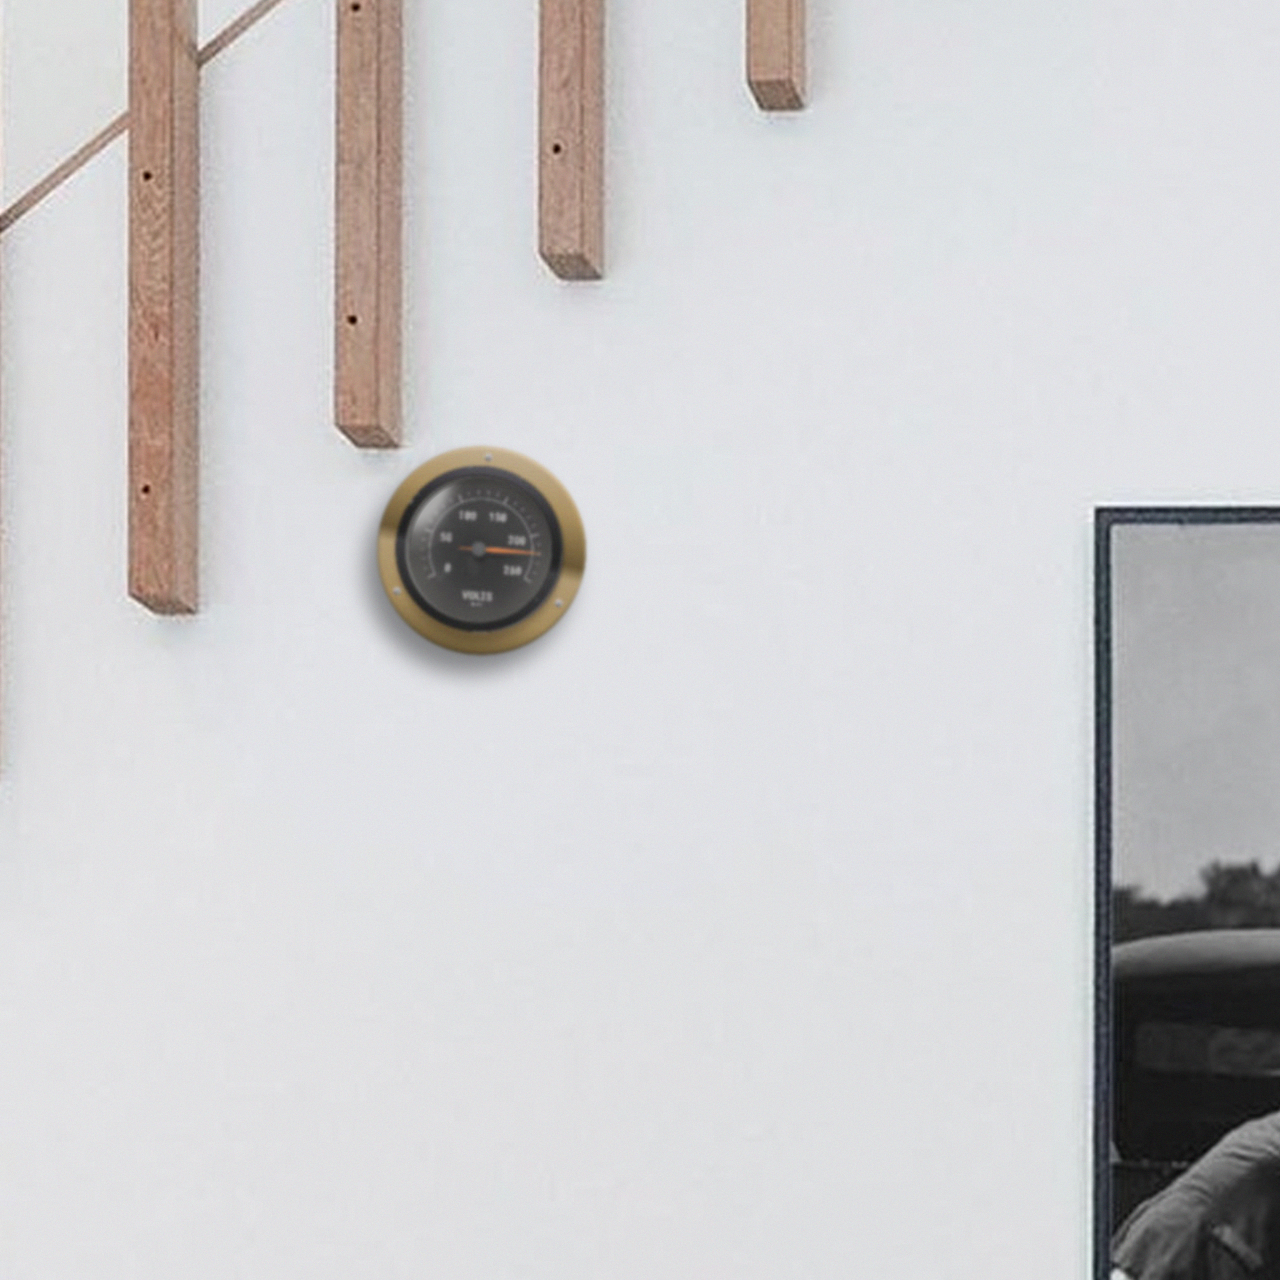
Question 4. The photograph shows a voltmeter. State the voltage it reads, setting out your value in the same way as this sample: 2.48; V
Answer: 220; V
